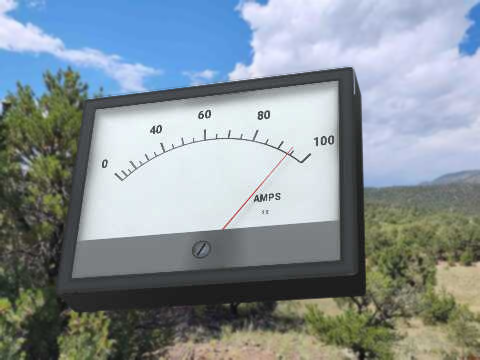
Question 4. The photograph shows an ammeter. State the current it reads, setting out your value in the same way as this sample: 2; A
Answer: 95; A
